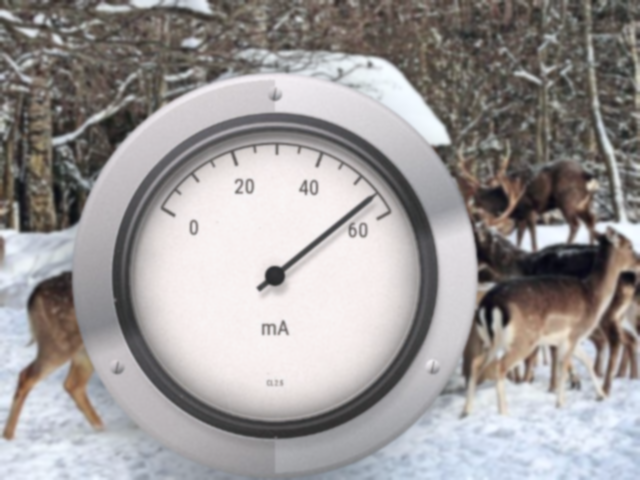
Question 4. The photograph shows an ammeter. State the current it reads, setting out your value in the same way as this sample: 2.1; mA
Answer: 55; mA
